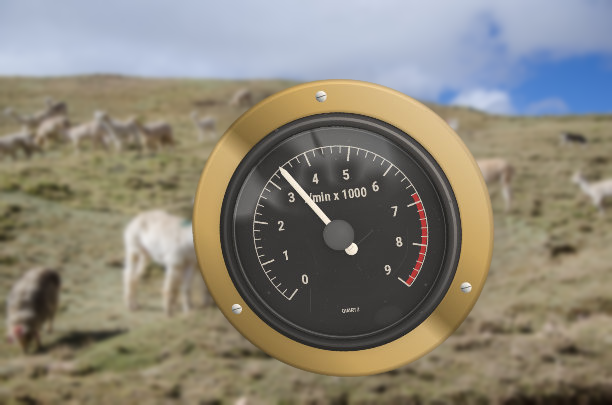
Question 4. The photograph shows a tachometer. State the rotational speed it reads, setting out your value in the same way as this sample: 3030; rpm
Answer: 3400; rpm
